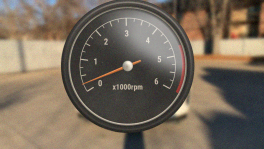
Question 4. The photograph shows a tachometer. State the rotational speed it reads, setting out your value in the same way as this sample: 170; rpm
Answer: 250; rpm
